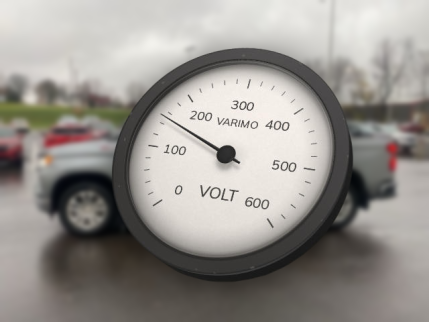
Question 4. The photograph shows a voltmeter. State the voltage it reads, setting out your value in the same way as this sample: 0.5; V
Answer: 150; V
